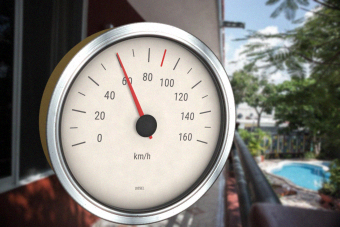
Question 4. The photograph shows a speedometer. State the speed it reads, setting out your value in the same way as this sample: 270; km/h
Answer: 60; km/h
